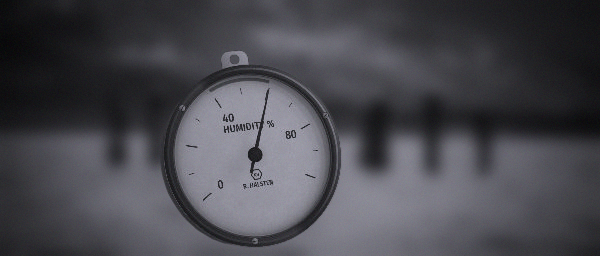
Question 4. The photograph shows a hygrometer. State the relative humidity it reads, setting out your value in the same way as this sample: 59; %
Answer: 60; %
